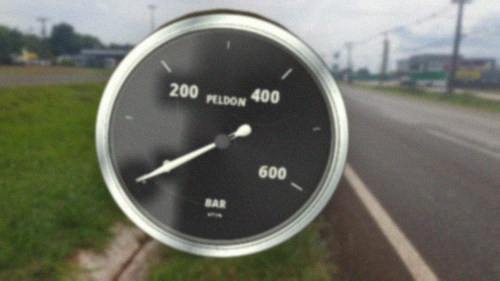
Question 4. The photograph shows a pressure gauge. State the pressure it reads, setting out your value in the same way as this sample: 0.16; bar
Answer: 0; bar
